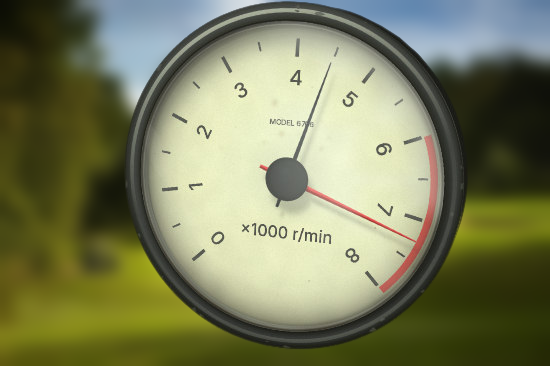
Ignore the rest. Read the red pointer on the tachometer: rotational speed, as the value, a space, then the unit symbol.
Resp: 7250 rpm
